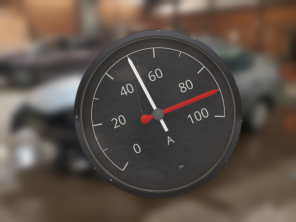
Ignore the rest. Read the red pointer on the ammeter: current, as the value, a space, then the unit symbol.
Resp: 90 A
